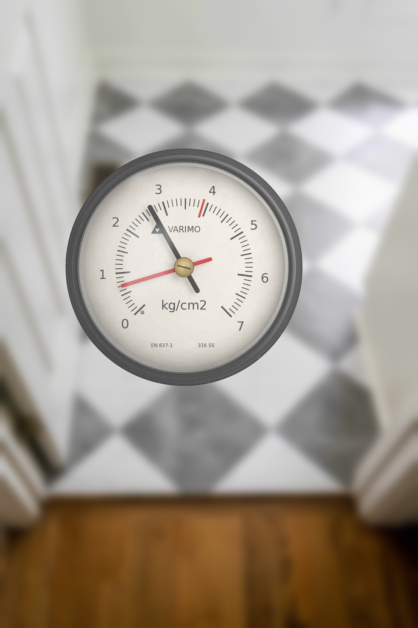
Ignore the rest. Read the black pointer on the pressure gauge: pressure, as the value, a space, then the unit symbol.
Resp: 2.7 kg/cm²
